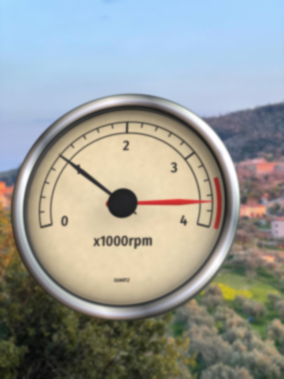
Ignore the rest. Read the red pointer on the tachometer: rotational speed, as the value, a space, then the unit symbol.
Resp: 3700 rpm
